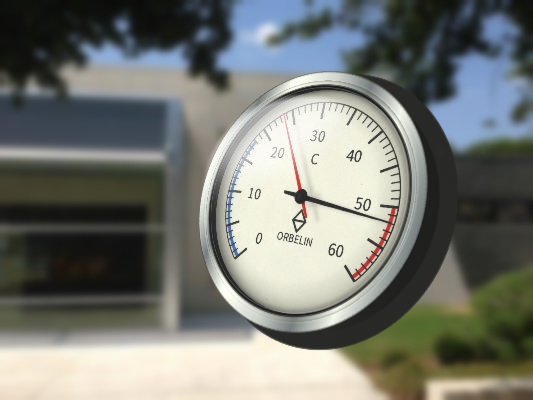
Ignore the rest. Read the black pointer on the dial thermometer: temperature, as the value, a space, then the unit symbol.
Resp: 52 °C
